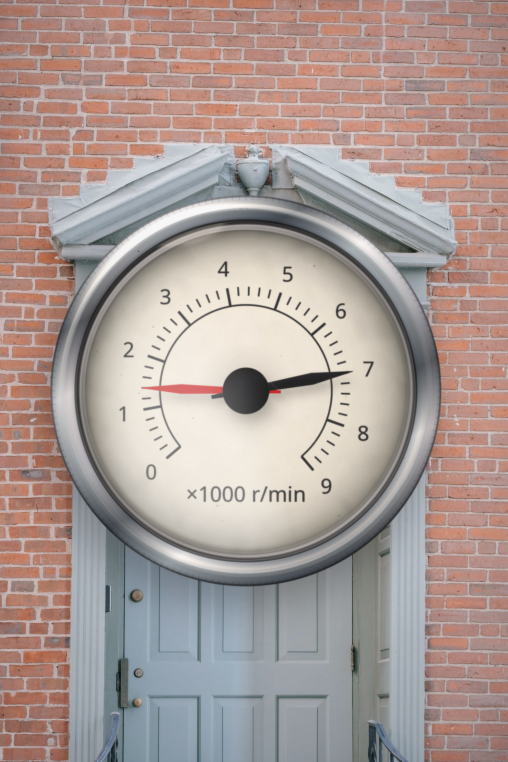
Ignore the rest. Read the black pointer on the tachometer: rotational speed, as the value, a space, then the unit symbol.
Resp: 7000 rpm
